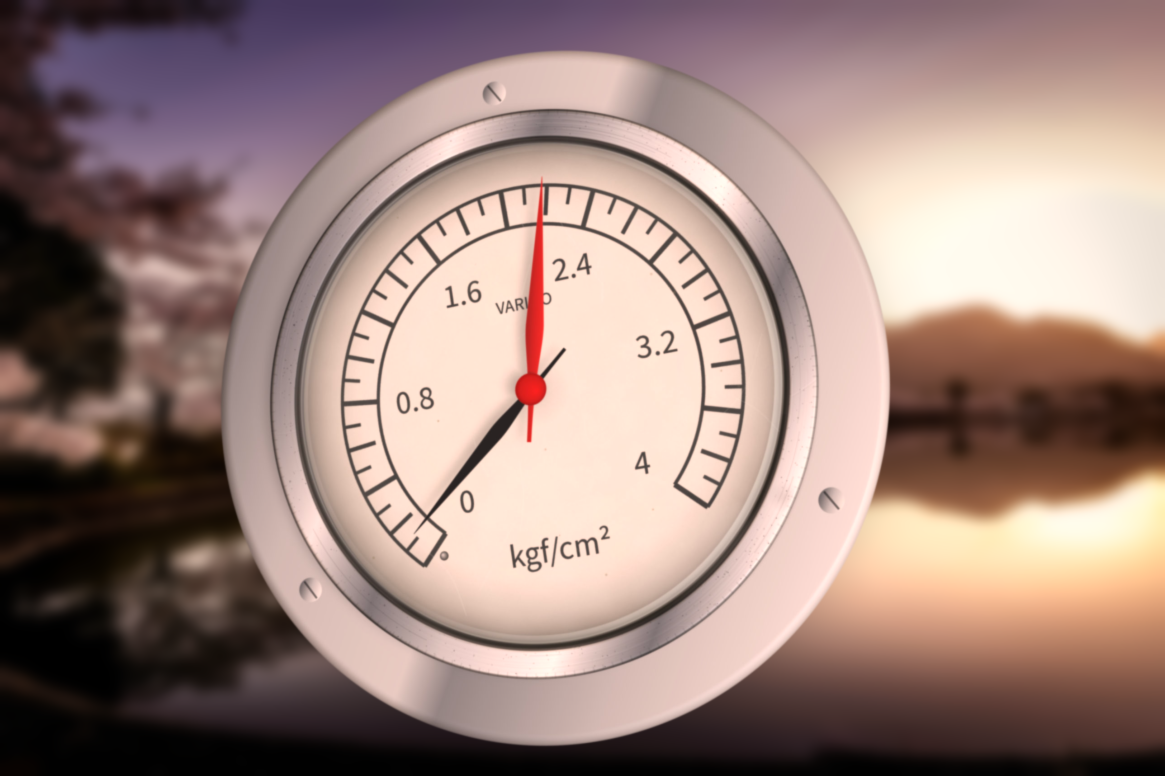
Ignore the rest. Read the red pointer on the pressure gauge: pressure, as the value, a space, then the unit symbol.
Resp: 2.2 kg/cm²
